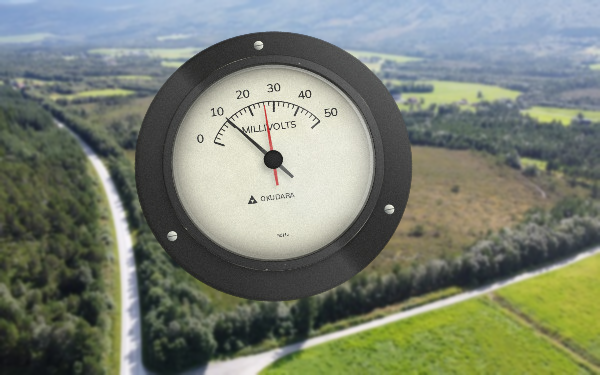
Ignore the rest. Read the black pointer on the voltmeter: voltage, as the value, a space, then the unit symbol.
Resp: 10 mV
